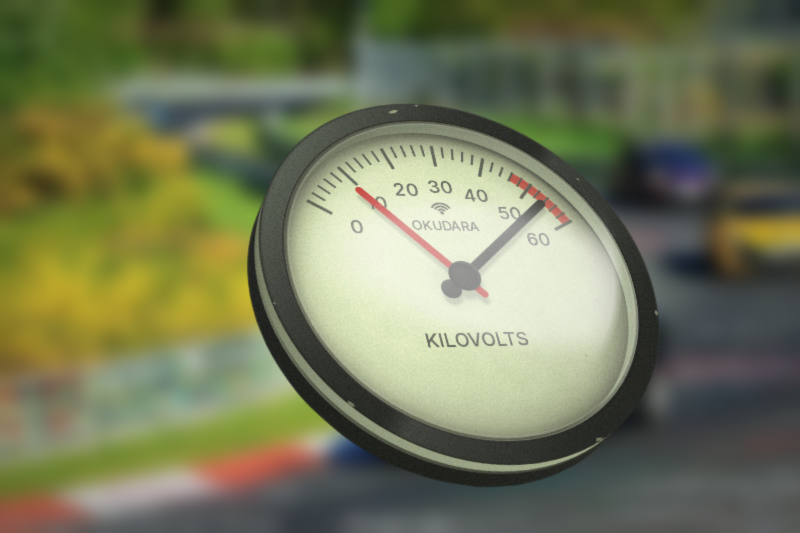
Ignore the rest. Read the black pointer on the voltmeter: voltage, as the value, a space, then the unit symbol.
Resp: 54 kV
